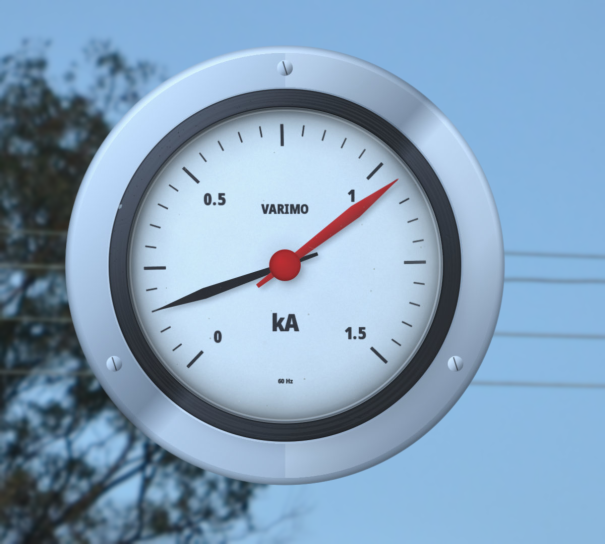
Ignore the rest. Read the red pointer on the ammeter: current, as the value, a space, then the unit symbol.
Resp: 1.05 kA
